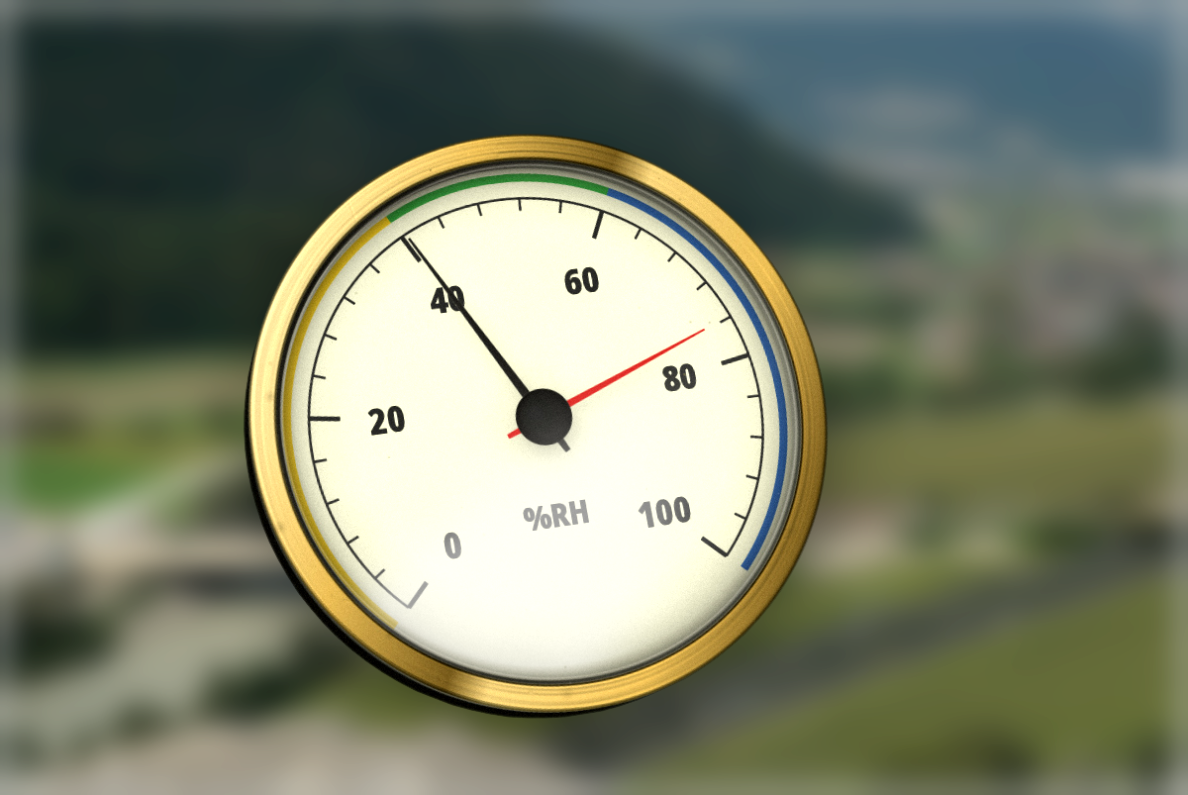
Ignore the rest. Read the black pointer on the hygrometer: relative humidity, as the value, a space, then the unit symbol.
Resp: 40 %
